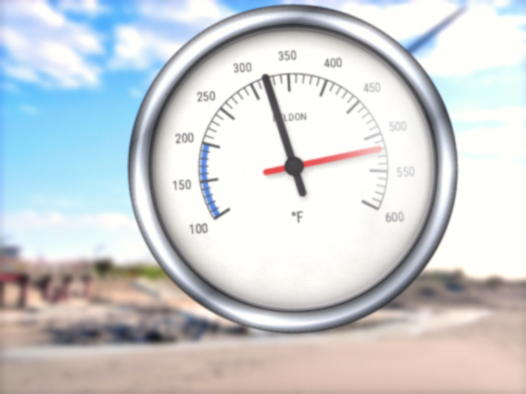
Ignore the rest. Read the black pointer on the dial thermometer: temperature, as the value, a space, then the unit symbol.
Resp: 320 °F
